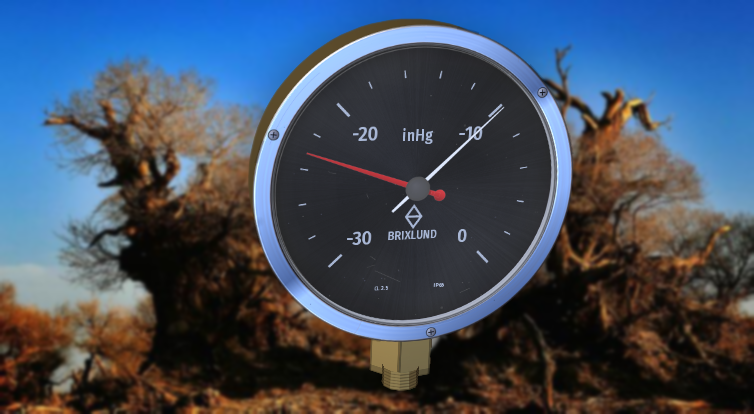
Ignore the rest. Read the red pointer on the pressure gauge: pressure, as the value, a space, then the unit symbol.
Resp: -23 inHg
